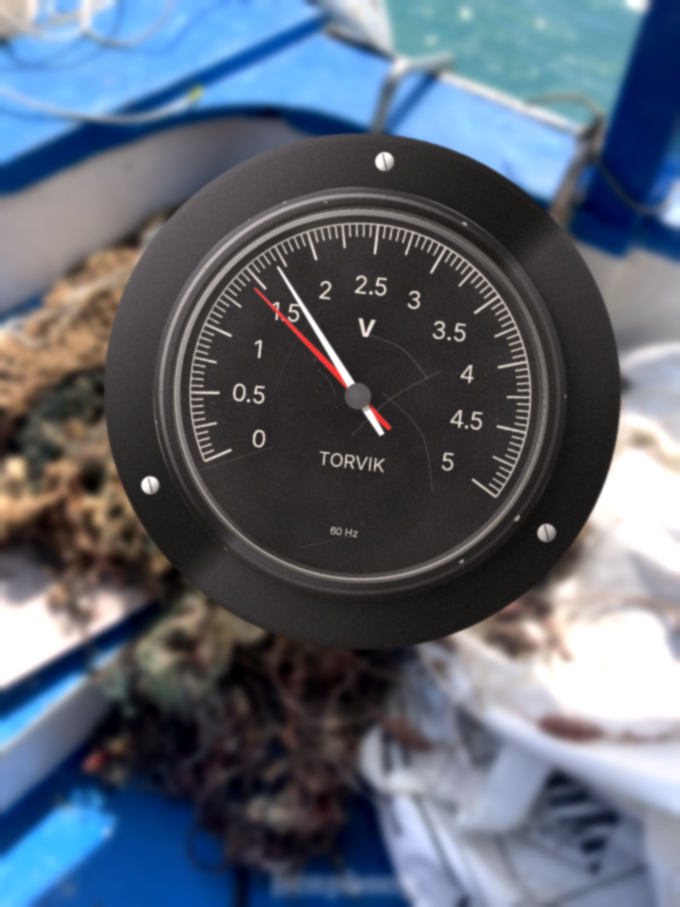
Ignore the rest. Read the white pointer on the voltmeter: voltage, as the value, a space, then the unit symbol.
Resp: 1.7 V
